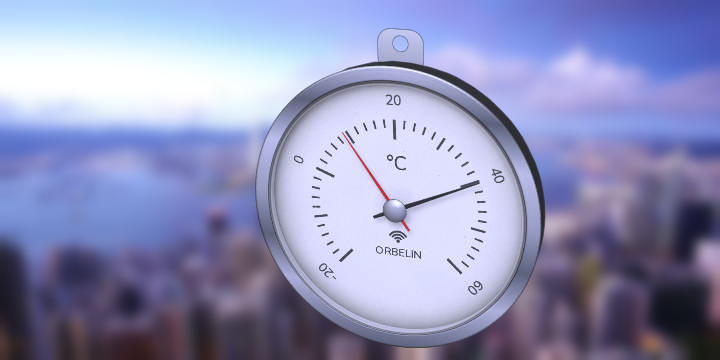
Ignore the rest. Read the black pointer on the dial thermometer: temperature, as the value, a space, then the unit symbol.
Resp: 40 °C
